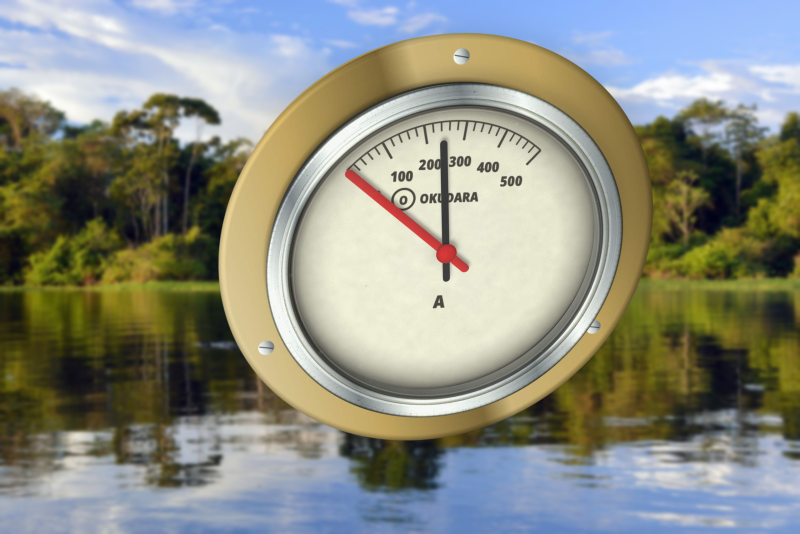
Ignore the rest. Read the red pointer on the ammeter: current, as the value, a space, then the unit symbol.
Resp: 0 A
